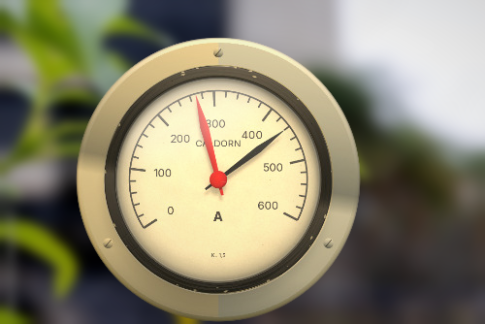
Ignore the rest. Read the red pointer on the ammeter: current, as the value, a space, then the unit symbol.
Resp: 270 A
